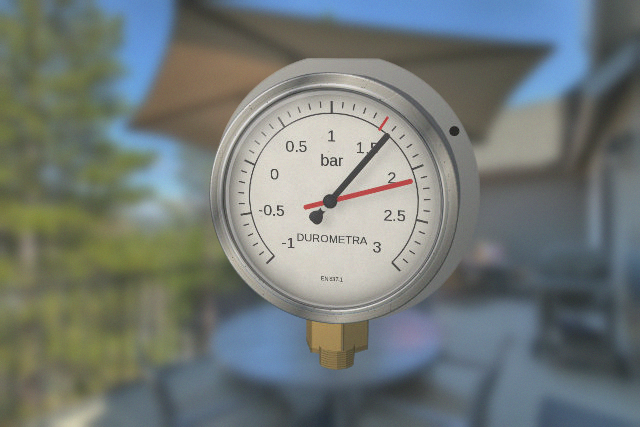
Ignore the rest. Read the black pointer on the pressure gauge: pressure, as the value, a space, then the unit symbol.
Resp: 1.6 bar
